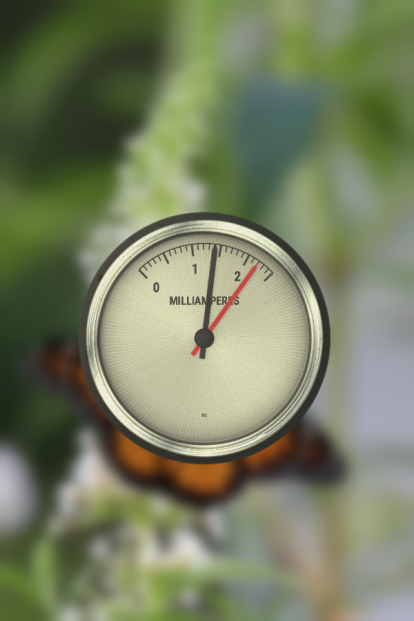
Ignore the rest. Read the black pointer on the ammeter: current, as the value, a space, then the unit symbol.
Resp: 1.4 mA
